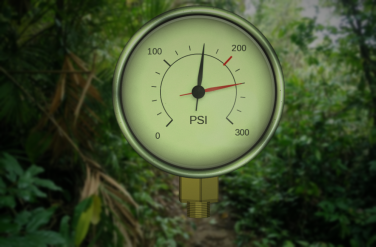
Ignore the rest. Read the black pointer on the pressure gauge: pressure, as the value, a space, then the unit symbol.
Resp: 160 psi
